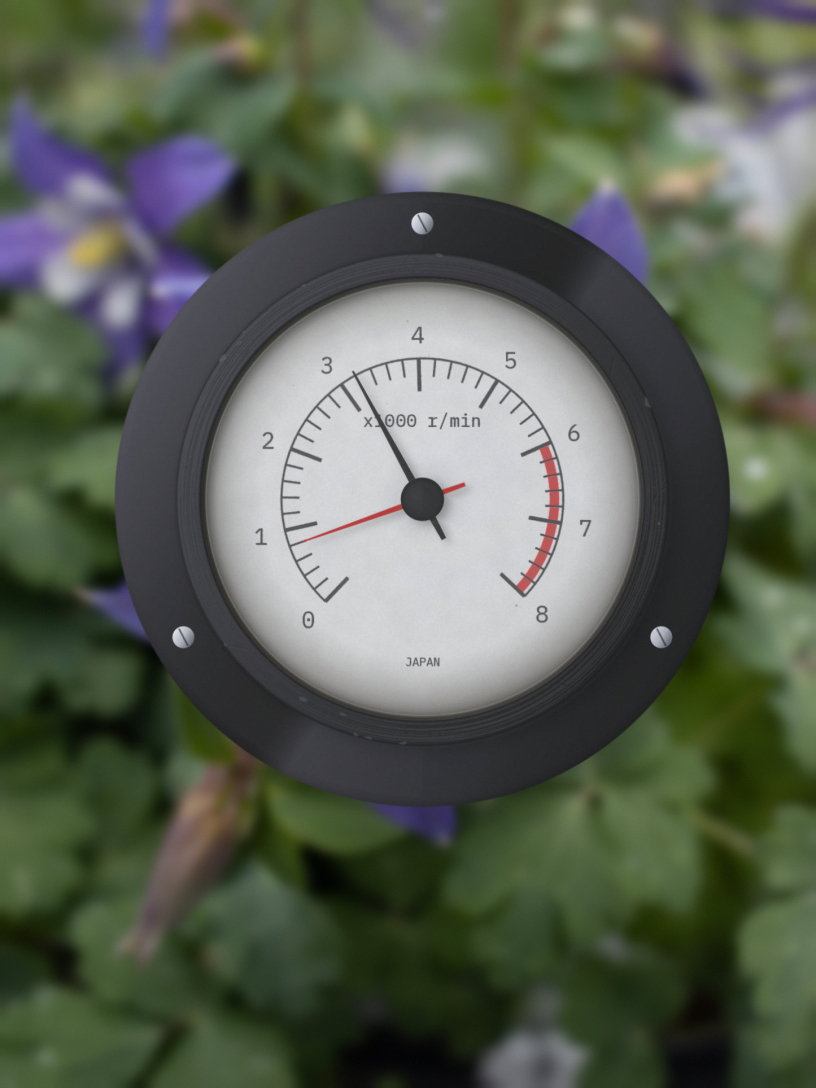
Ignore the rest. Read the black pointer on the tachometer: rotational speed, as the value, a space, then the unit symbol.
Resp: 3200 rpm
